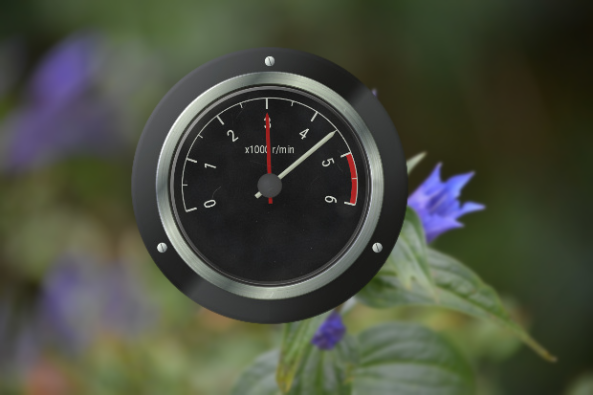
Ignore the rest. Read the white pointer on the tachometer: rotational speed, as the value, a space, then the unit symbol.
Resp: 4500 rpm
